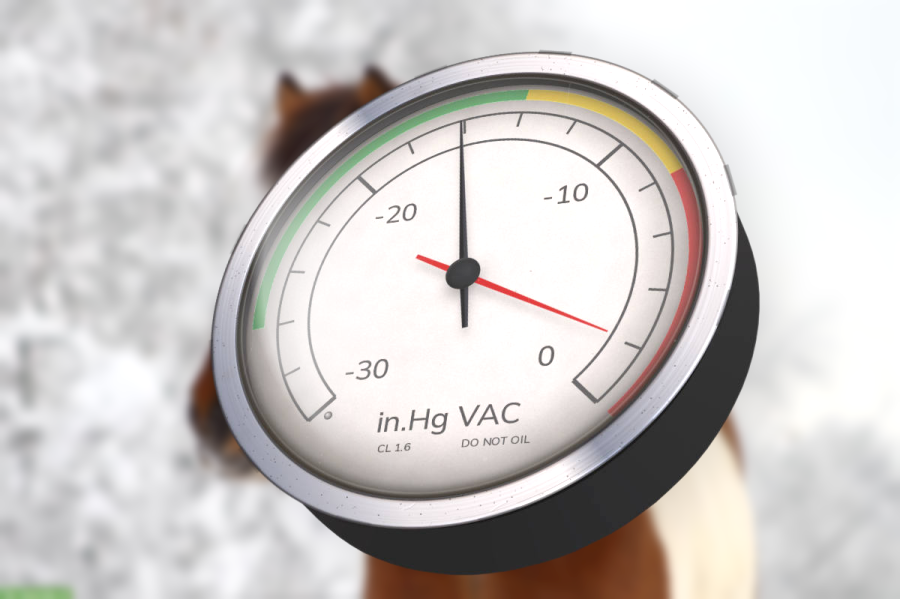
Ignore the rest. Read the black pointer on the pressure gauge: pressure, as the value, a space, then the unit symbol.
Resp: -16 inHg
